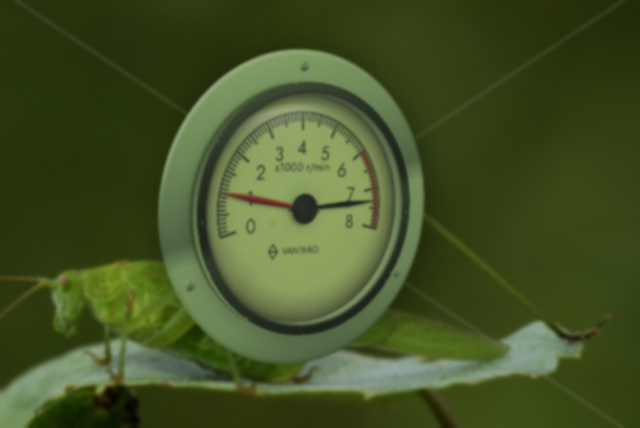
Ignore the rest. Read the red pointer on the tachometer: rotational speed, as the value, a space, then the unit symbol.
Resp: 1000 rpm
